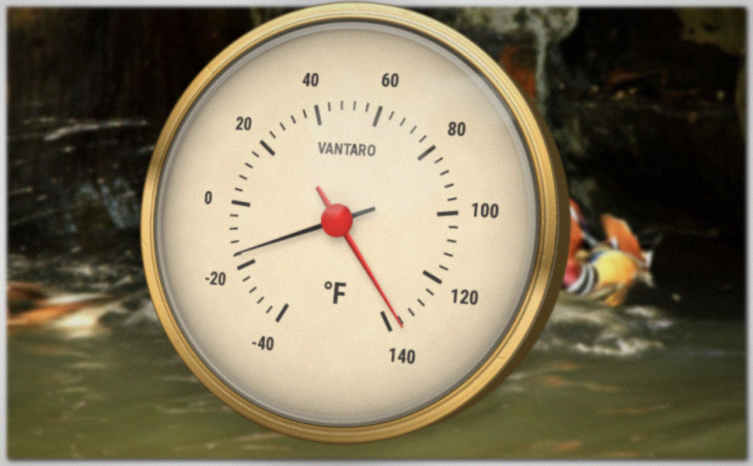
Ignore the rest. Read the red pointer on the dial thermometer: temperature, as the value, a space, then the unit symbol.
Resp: 136 °F
